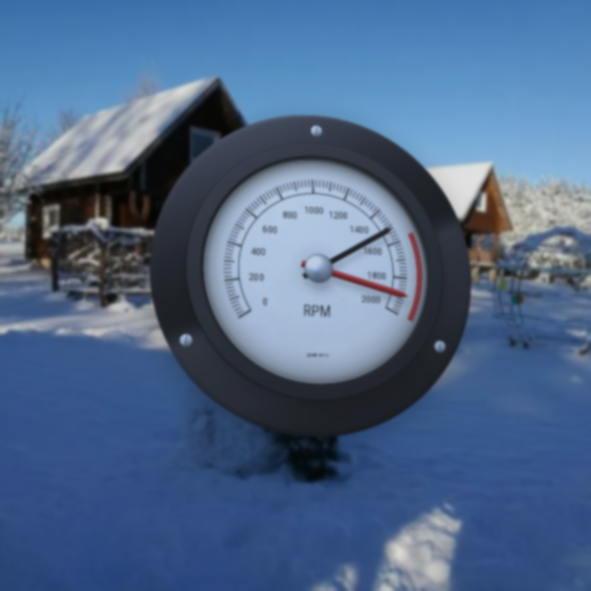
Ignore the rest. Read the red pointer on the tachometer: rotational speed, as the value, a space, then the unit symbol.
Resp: 1900 rpm
